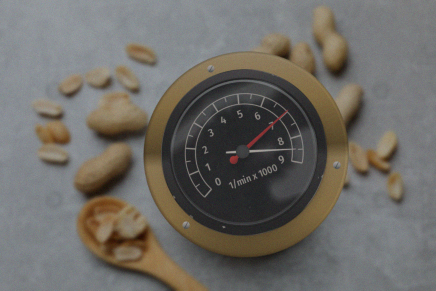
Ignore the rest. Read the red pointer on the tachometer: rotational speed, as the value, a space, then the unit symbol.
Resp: 7000 rpm
